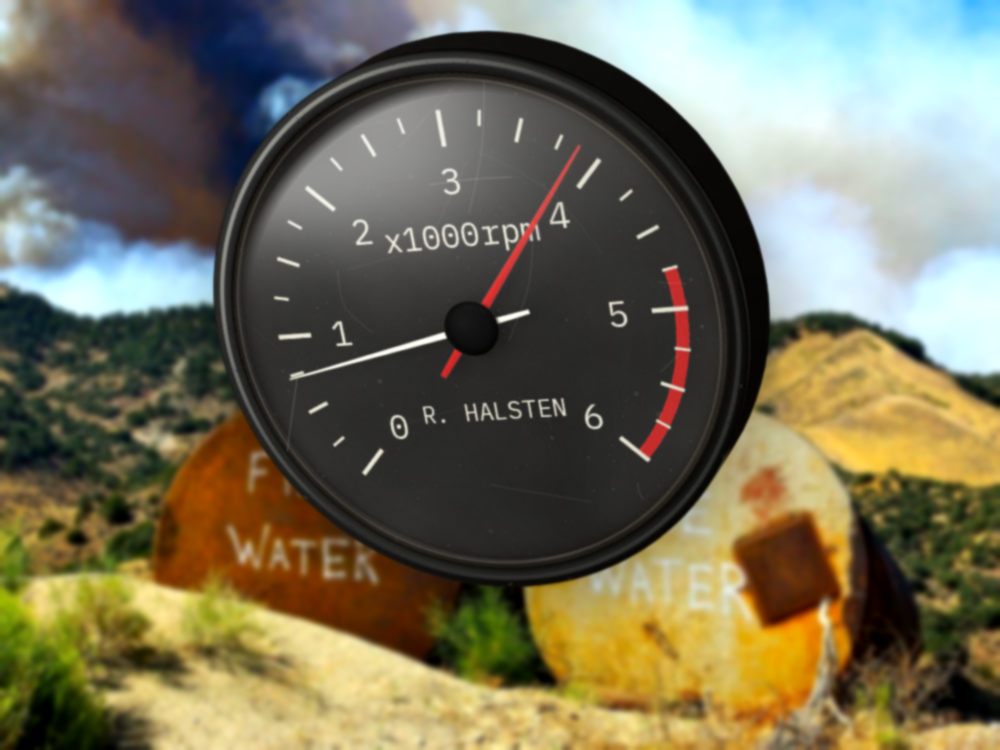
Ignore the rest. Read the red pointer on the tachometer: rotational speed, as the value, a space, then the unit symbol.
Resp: 3875 rpm
